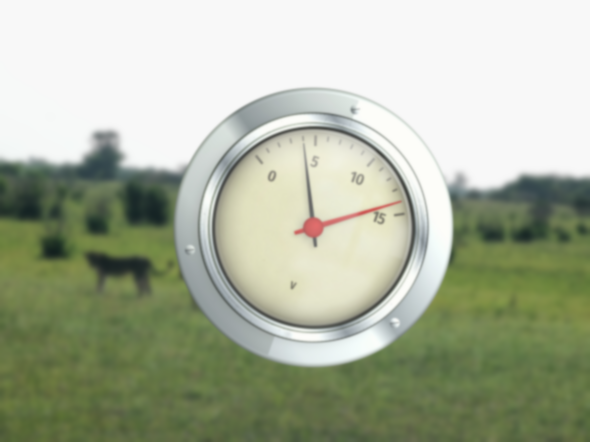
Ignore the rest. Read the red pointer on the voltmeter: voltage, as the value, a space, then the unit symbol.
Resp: 14 V
